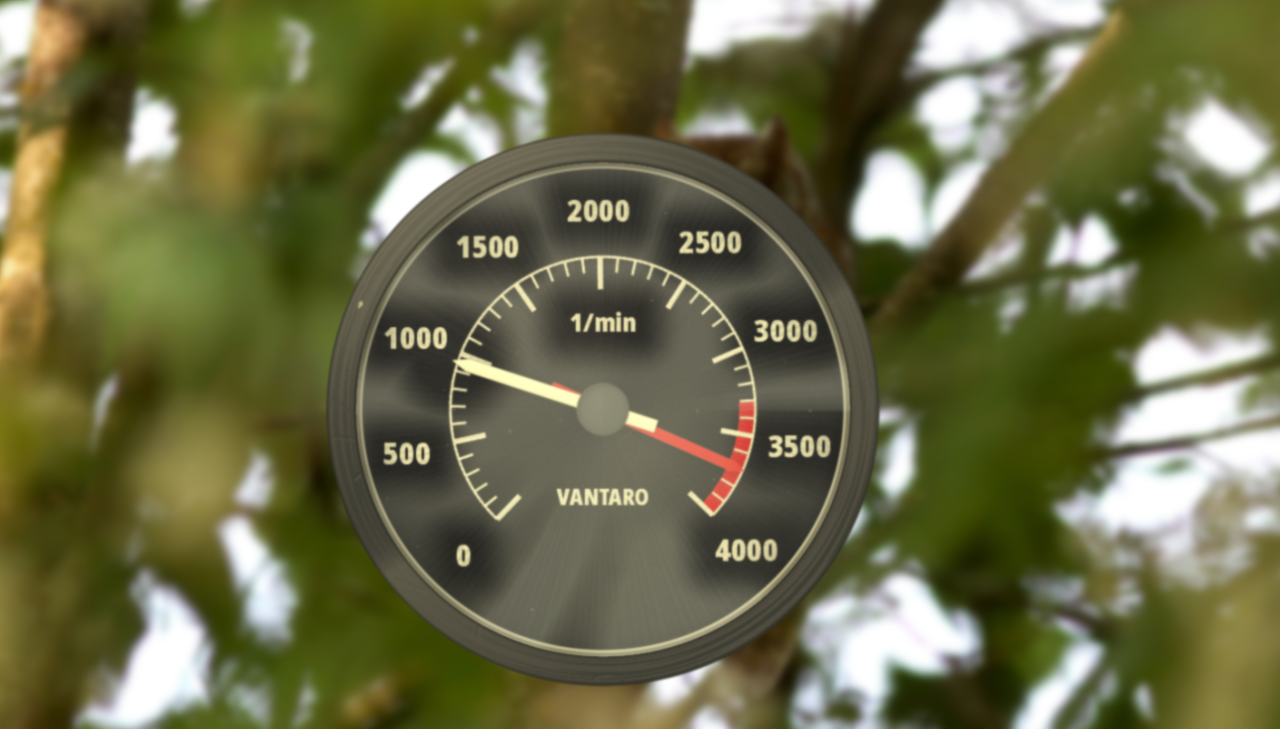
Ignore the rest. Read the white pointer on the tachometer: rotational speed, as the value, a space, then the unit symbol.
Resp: 950 rpm
